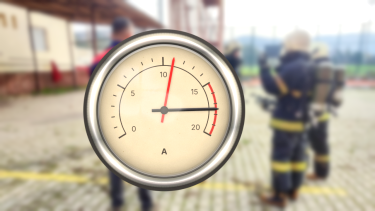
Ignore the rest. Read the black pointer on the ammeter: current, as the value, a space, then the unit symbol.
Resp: 17.5 A
